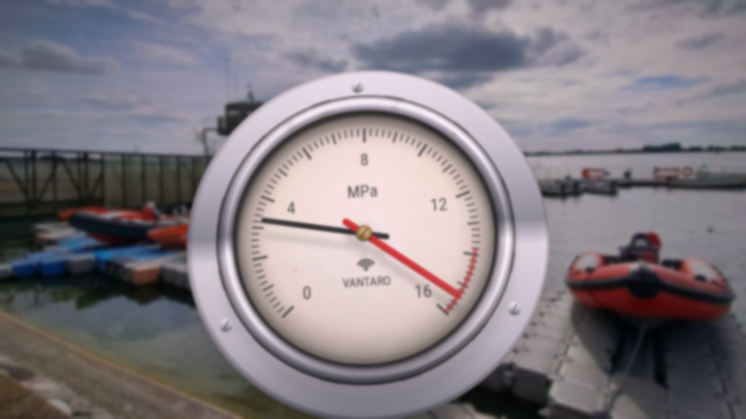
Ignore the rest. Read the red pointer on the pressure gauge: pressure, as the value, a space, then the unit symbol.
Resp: 15.4 MPa
